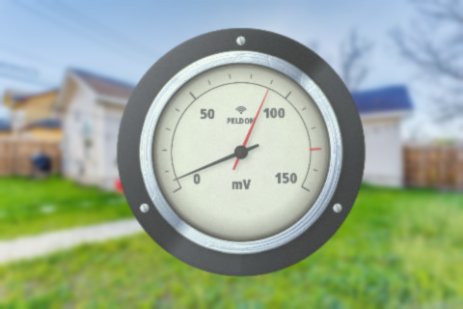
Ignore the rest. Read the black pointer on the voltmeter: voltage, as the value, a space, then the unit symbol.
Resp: 5 mV
